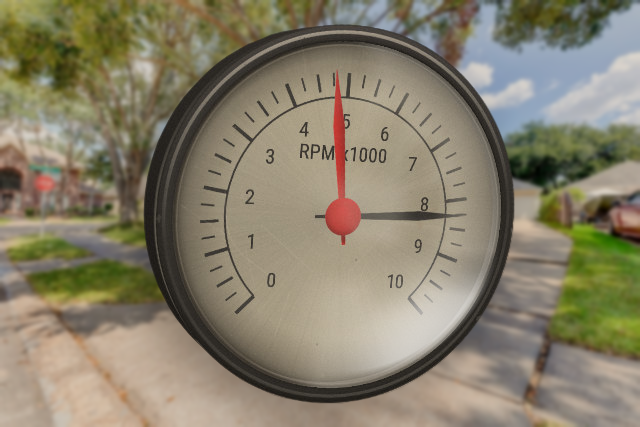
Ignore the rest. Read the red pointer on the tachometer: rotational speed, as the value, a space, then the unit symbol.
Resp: 4750 rpm
